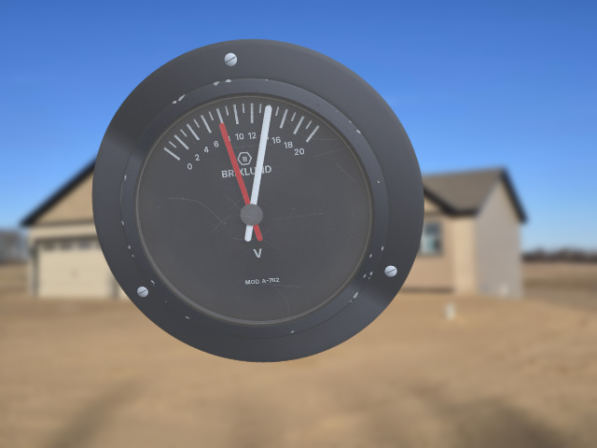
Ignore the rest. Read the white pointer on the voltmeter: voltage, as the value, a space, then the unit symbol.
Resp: 14 V
